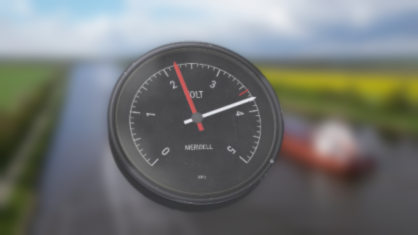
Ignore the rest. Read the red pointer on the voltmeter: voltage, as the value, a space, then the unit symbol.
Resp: 2.2 V
